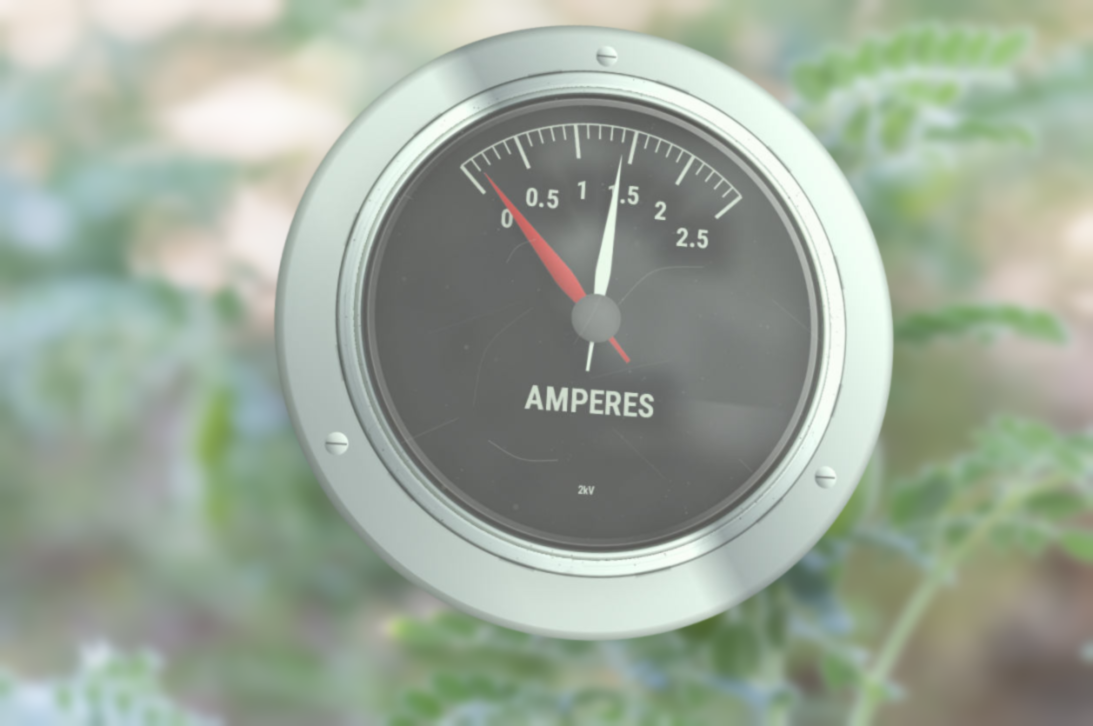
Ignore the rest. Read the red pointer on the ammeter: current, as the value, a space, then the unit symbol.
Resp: 0.1 A
